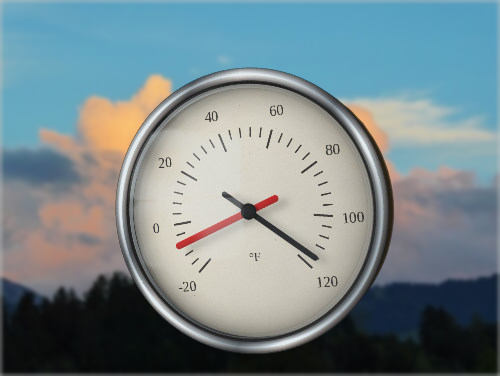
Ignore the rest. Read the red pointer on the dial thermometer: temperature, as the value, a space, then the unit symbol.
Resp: -8 °F
